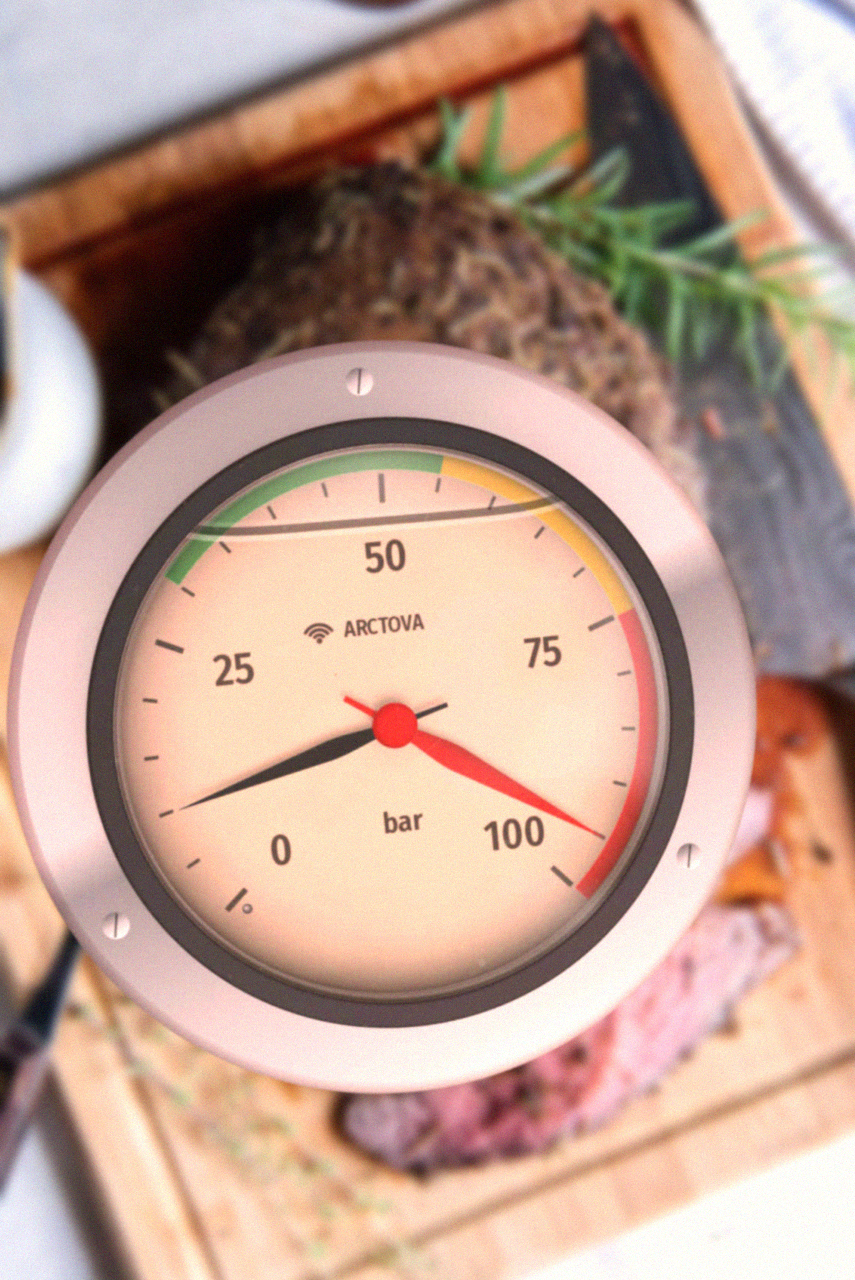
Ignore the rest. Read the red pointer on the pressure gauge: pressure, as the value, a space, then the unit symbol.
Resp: 95 bar
